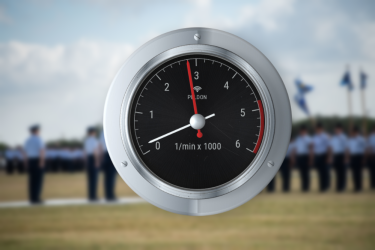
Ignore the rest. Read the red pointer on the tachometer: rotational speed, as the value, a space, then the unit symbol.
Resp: 2800 rpm
